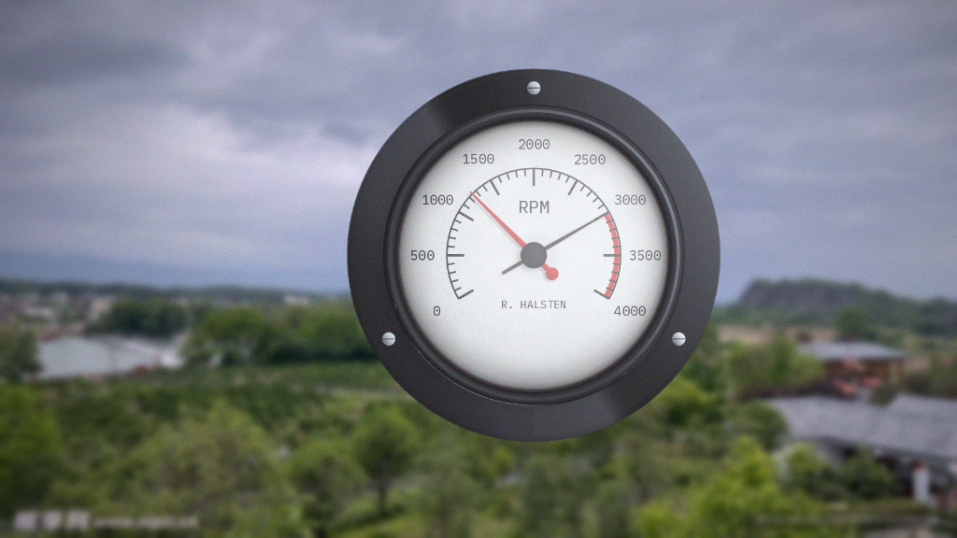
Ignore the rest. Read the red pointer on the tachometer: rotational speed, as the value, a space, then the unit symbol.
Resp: 1250 rpm
